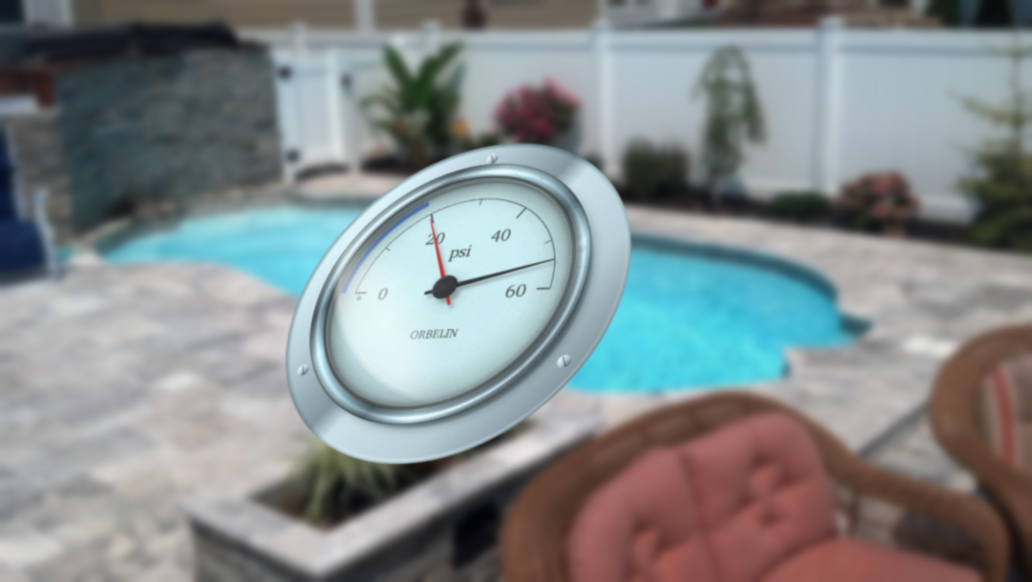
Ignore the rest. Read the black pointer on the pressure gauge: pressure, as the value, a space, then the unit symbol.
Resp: 55 psi
